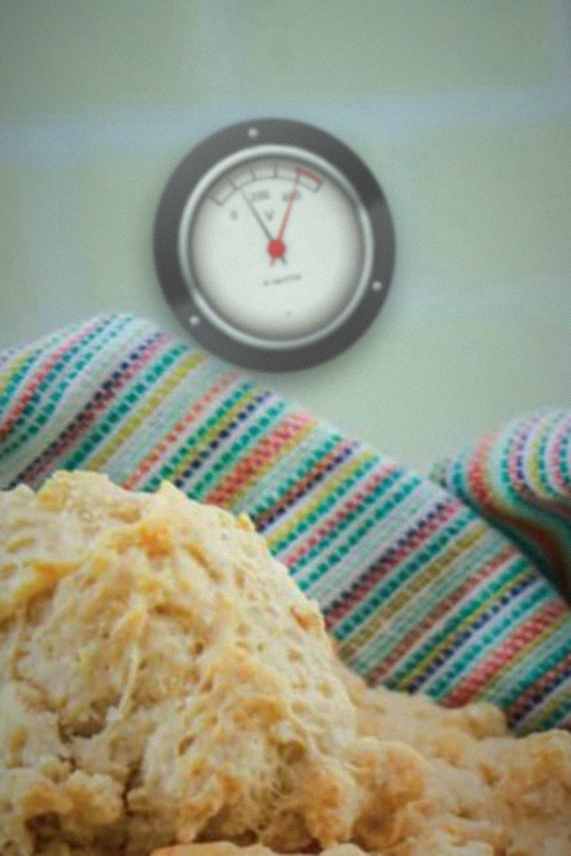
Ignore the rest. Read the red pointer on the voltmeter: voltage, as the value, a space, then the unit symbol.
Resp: 400 V
